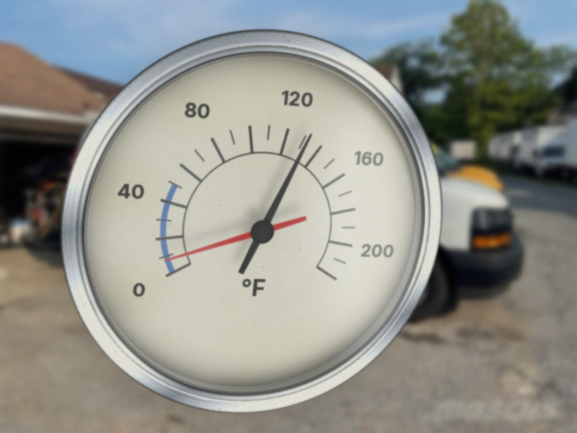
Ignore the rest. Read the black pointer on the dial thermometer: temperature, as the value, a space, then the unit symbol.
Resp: 130 °F
